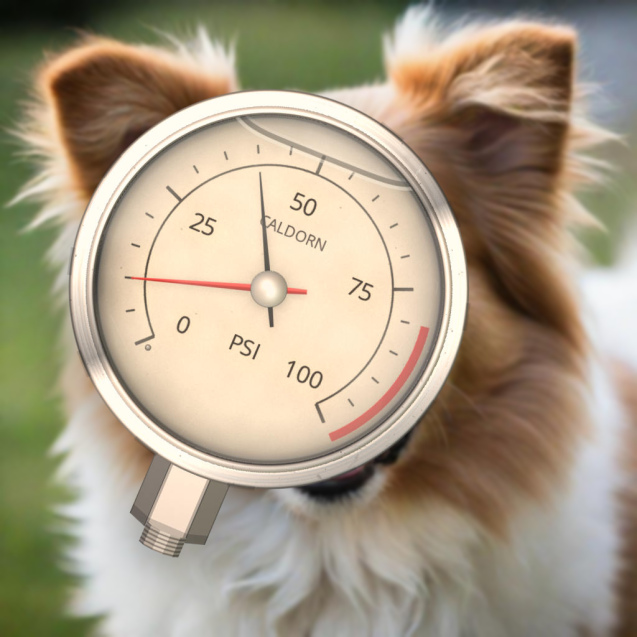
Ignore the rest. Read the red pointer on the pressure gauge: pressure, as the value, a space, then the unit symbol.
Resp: 10 psi
